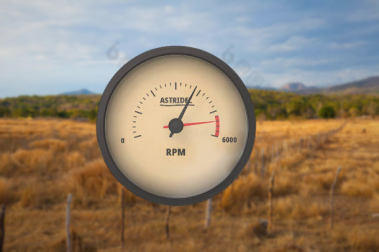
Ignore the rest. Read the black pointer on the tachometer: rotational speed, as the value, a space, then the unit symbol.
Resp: 3800 rpm
